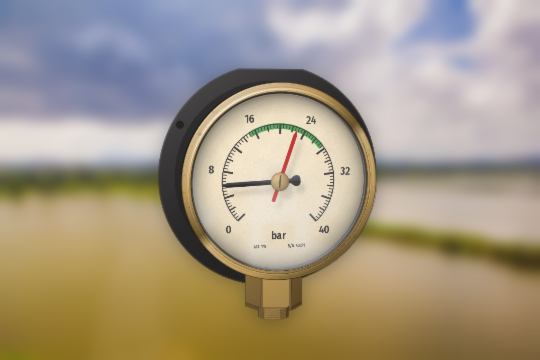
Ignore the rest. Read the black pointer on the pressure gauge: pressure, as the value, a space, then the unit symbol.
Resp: 6 bar
